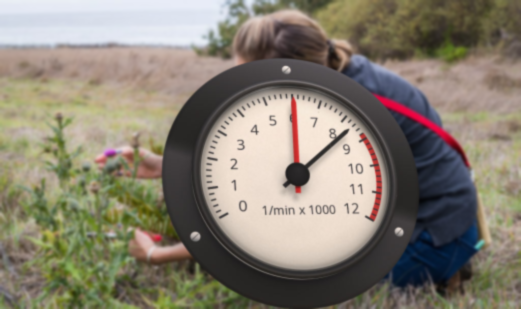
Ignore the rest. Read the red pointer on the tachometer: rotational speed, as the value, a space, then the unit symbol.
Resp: 6000 rpm
